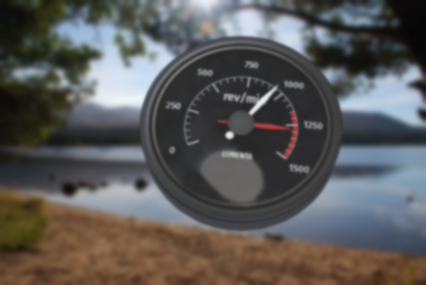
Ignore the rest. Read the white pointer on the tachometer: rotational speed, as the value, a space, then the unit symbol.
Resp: 950 rpm
